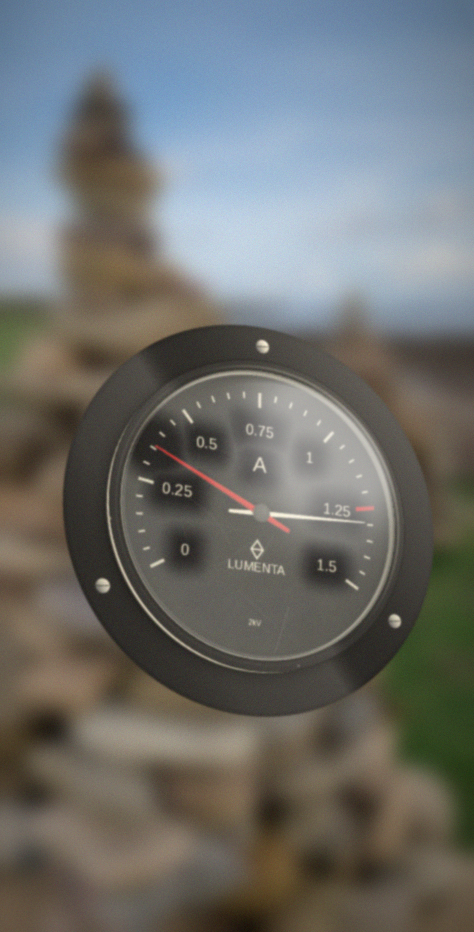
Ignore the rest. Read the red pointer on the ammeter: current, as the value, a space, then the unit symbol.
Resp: 0.35 A
